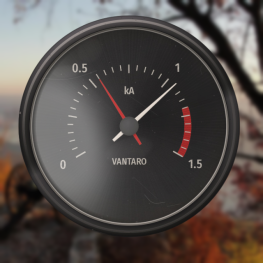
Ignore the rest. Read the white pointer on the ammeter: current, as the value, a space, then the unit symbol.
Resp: 1.05 kA
